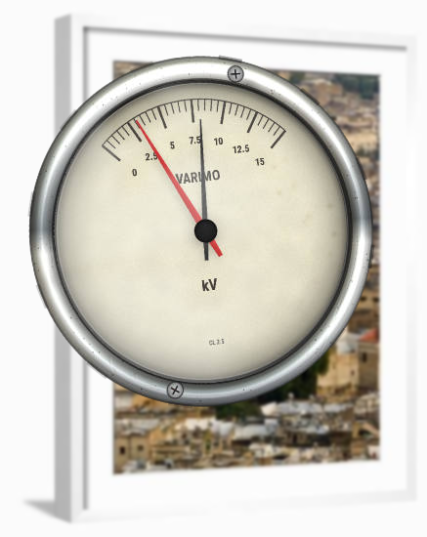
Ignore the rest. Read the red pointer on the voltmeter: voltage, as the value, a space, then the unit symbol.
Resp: 3 kV
